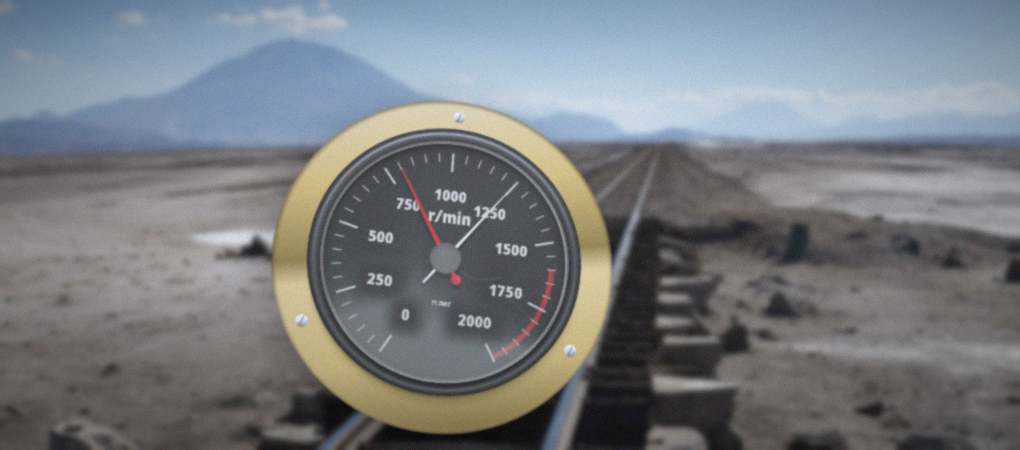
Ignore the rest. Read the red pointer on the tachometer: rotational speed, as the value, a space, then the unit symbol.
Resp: 800 rpm
